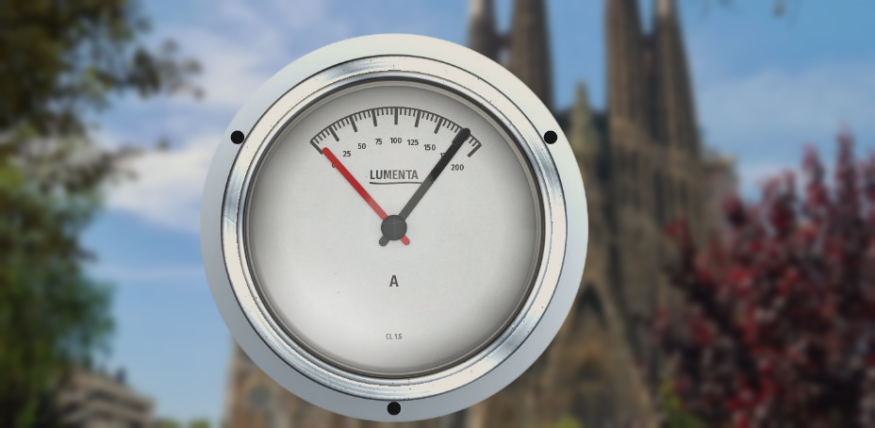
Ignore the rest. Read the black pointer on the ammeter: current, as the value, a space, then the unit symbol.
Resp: 180 A
